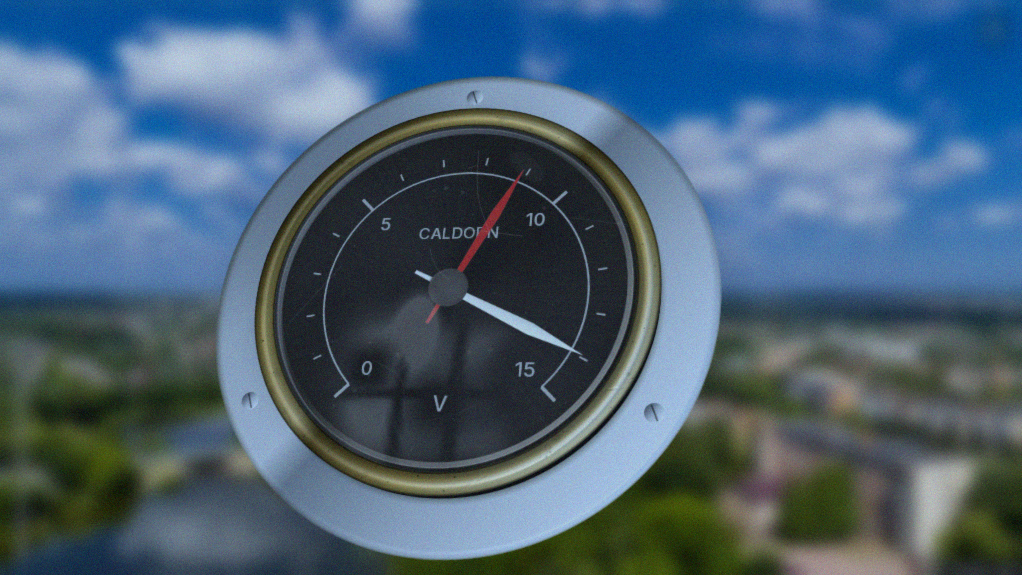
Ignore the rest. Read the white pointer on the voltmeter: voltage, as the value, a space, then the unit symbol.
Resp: 14 V
